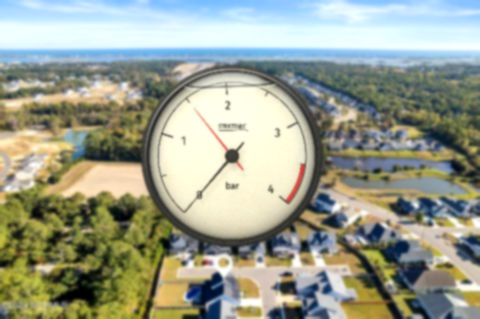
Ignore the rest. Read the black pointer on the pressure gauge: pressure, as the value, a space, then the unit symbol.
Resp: 0 bar
